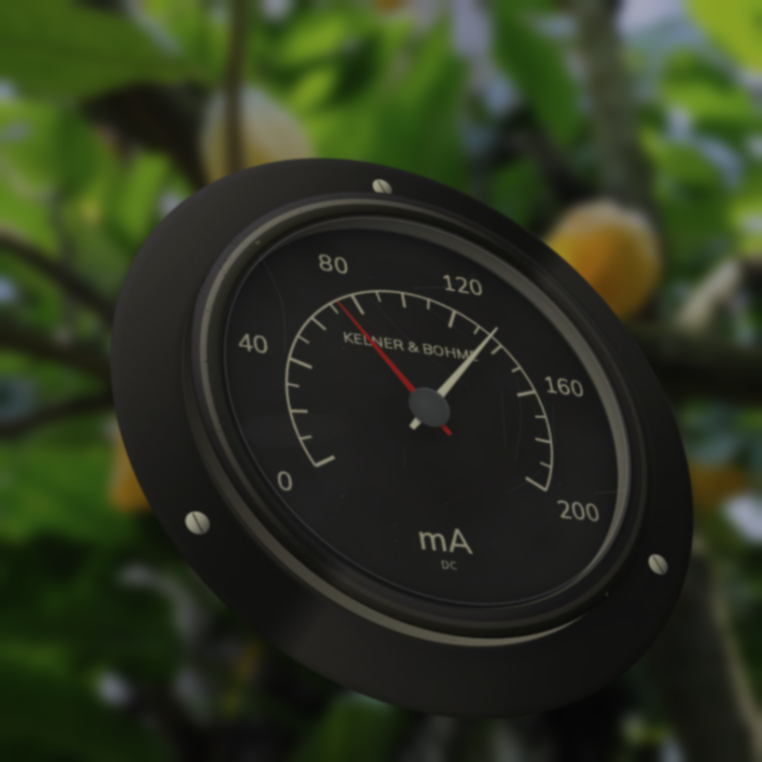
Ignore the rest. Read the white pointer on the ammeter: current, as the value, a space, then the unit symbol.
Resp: 135 mA
